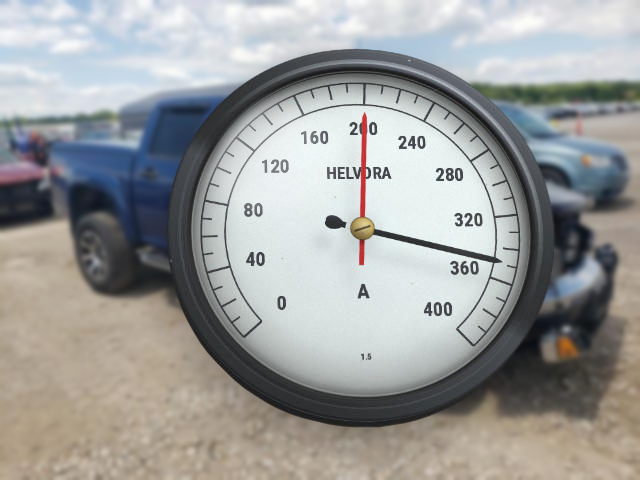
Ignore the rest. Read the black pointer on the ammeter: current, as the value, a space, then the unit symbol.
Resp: 350 A
